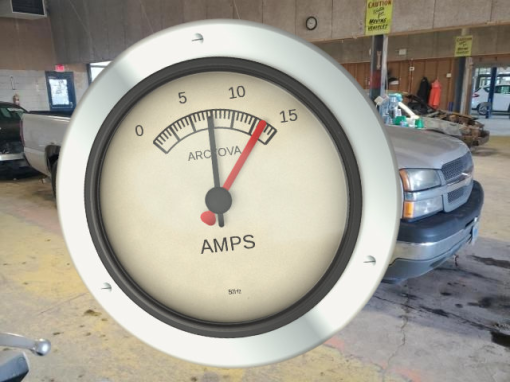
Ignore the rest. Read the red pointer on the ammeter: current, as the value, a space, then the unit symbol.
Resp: 13.5 A
